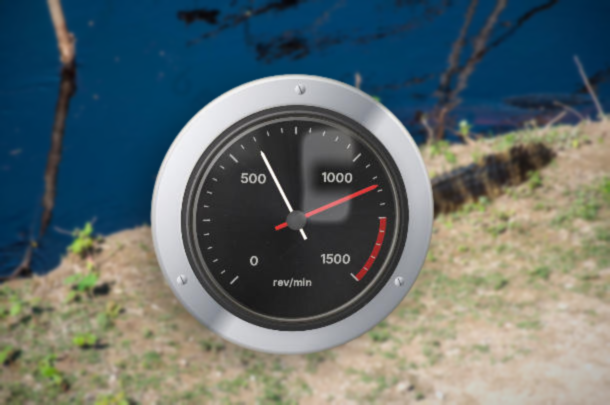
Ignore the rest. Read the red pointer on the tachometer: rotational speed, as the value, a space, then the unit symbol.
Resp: 1125 rpm
